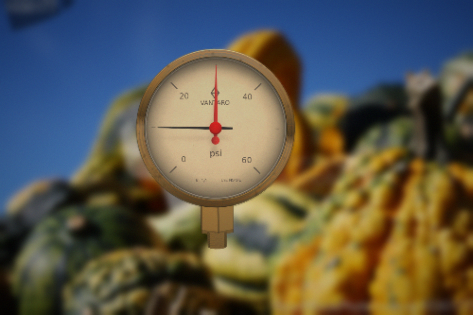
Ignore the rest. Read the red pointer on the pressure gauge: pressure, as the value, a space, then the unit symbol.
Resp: 30 psi
